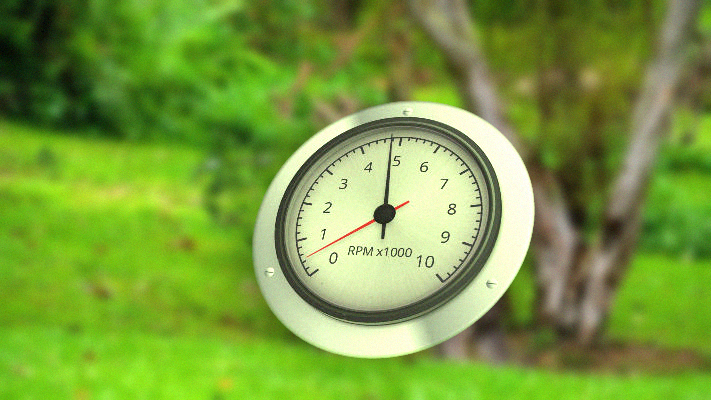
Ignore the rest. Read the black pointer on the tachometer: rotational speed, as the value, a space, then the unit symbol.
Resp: 4800 rpm
